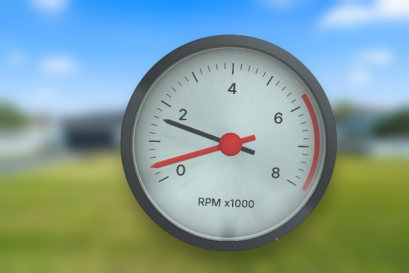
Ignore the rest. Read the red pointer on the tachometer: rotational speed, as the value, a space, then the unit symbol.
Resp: 400 rpm
